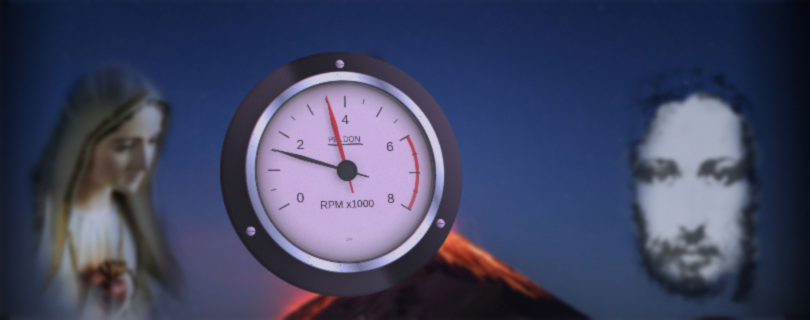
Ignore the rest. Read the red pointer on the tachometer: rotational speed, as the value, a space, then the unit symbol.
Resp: 3500 rpm
